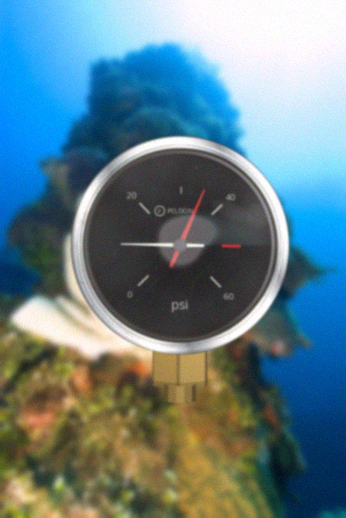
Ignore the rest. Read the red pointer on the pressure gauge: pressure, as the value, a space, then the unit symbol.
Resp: 35 psi
